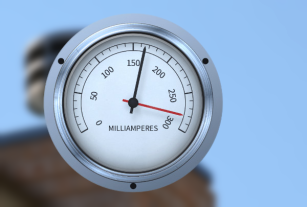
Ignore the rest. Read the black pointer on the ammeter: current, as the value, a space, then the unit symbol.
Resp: 165 mA
